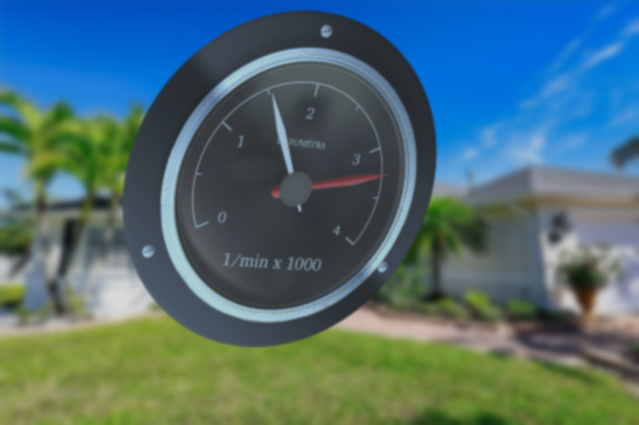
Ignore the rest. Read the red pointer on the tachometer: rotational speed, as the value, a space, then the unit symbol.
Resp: 3250 rpm
